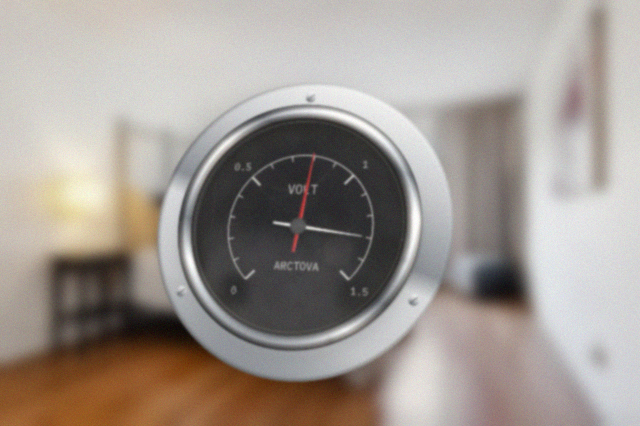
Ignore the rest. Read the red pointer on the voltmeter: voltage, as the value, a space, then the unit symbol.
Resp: 0.8 V
